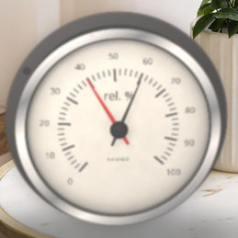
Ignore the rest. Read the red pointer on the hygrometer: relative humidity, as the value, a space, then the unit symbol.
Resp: 40 %
